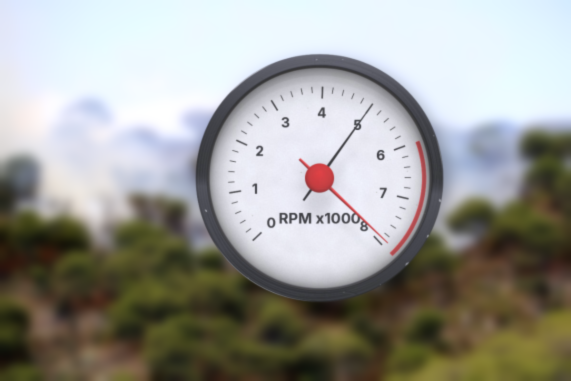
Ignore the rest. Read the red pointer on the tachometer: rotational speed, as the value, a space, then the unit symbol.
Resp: 7900 rpm
